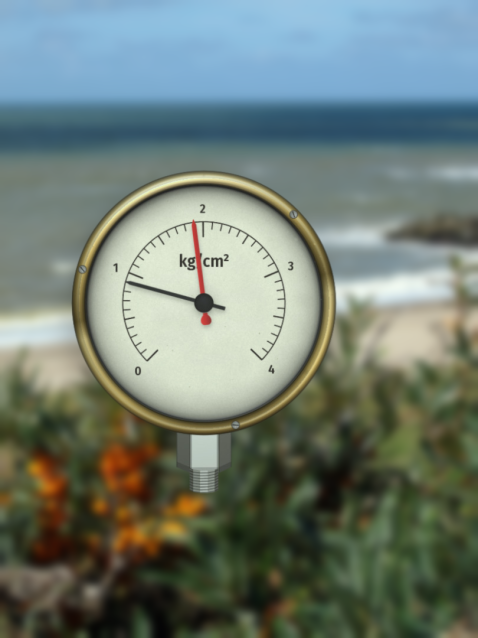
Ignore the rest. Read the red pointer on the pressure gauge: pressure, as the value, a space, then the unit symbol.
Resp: 1.9 kg/cm²
